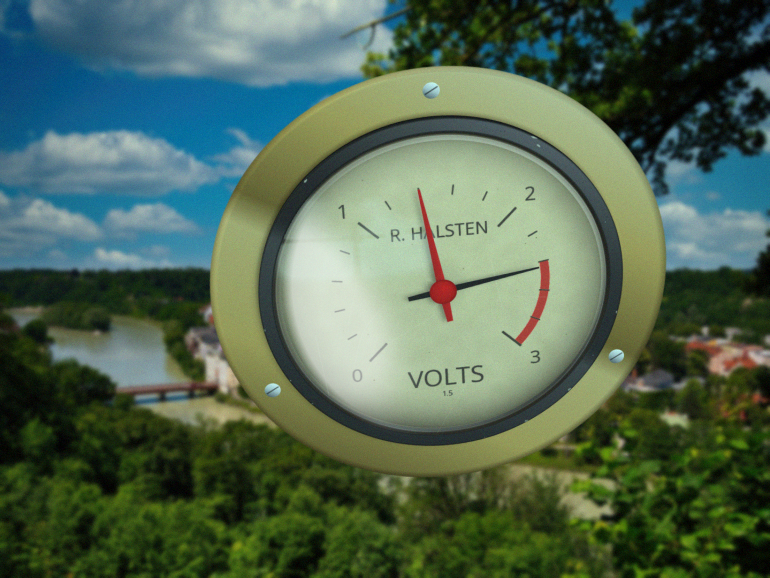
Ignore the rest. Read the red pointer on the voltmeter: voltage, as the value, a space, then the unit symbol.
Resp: 1.4 V
